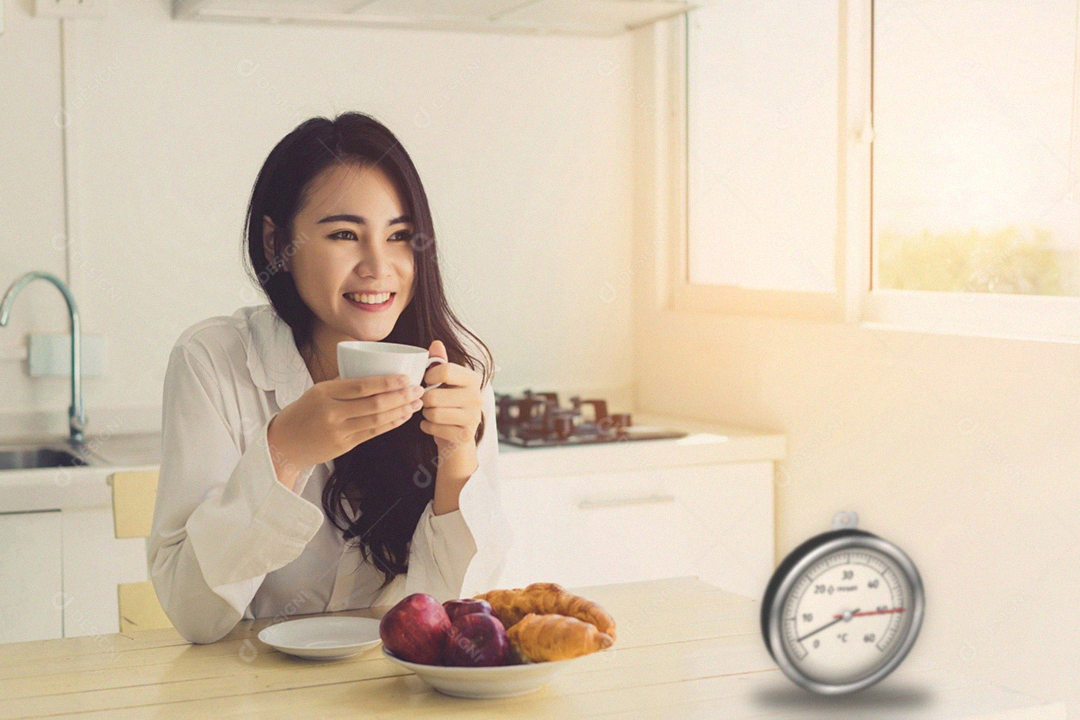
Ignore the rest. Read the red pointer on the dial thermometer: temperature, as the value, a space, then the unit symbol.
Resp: 50 °C
